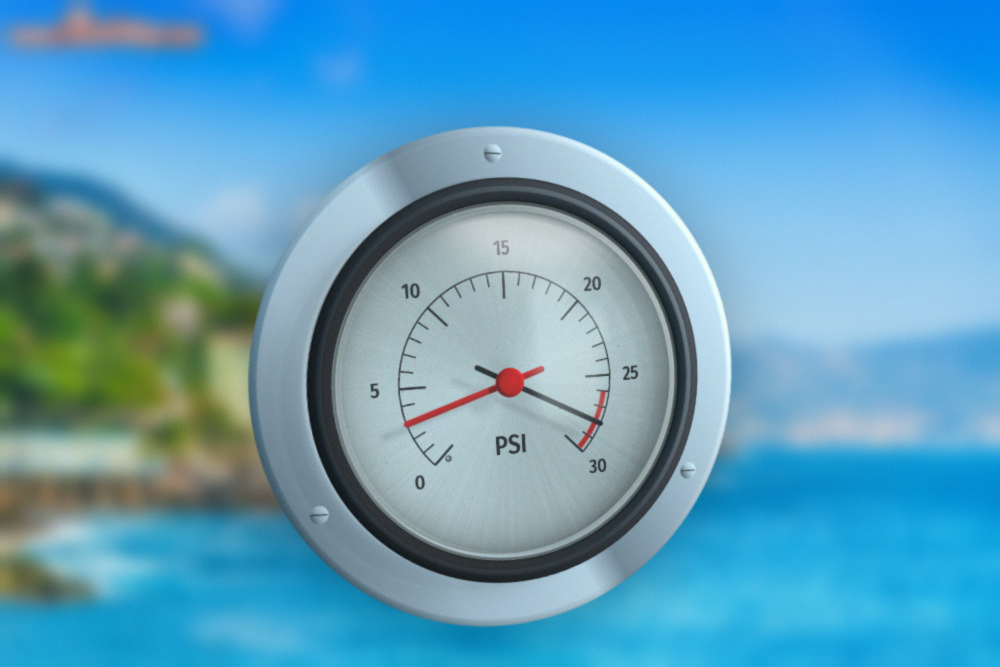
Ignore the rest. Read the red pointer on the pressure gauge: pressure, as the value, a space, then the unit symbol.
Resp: 3 psi
